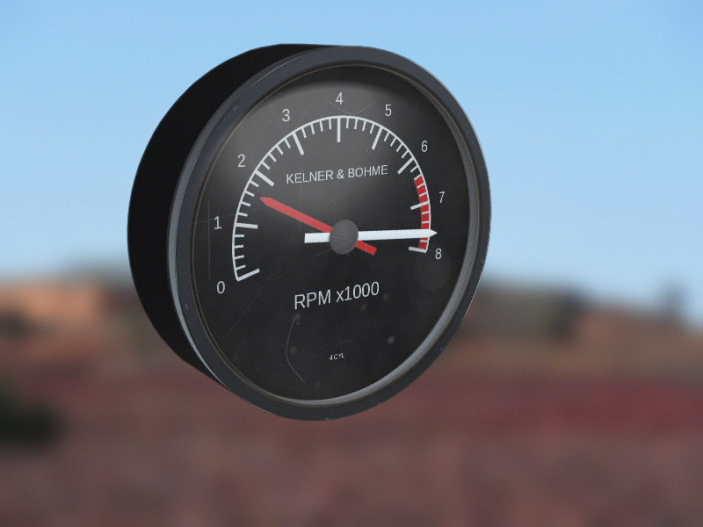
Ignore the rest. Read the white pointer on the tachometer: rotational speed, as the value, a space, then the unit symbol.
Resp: 7600 rpm
